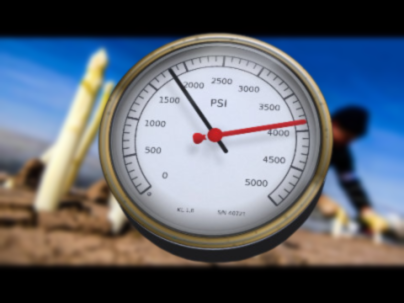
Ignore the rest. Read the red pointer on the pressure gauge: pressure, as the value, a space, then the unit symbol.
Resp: 3900 psi
